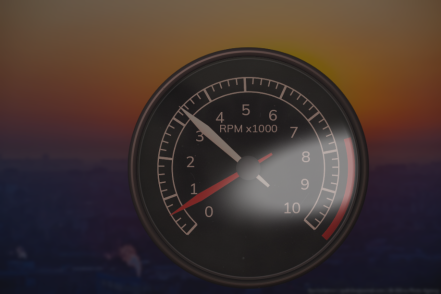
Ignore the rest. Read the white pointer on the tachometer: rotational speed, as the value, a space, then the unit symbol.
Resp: 3300 rpm
